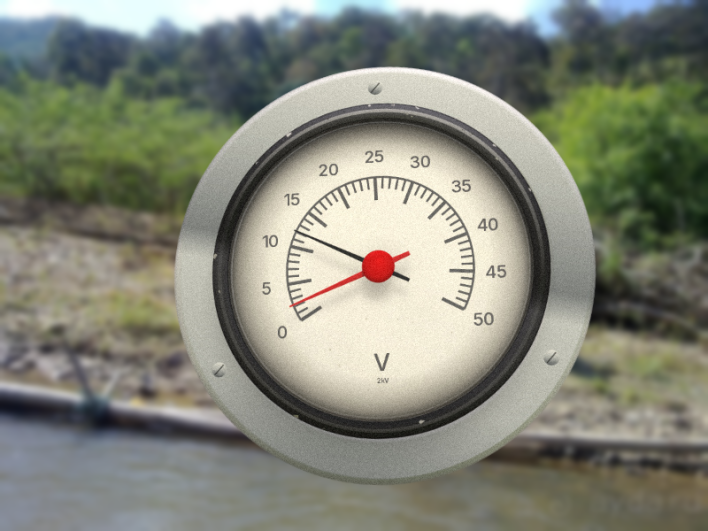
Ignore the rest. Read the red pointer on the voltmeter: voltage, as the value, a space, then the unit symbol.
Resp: 2 V
